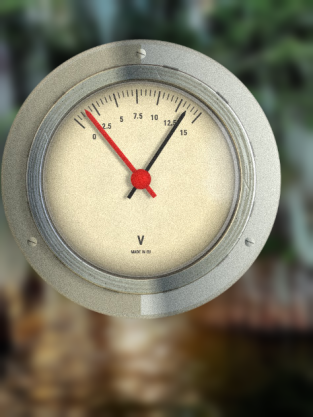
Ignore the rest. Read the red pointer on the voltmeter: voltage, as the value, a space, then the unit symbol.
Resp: 1.5 V
